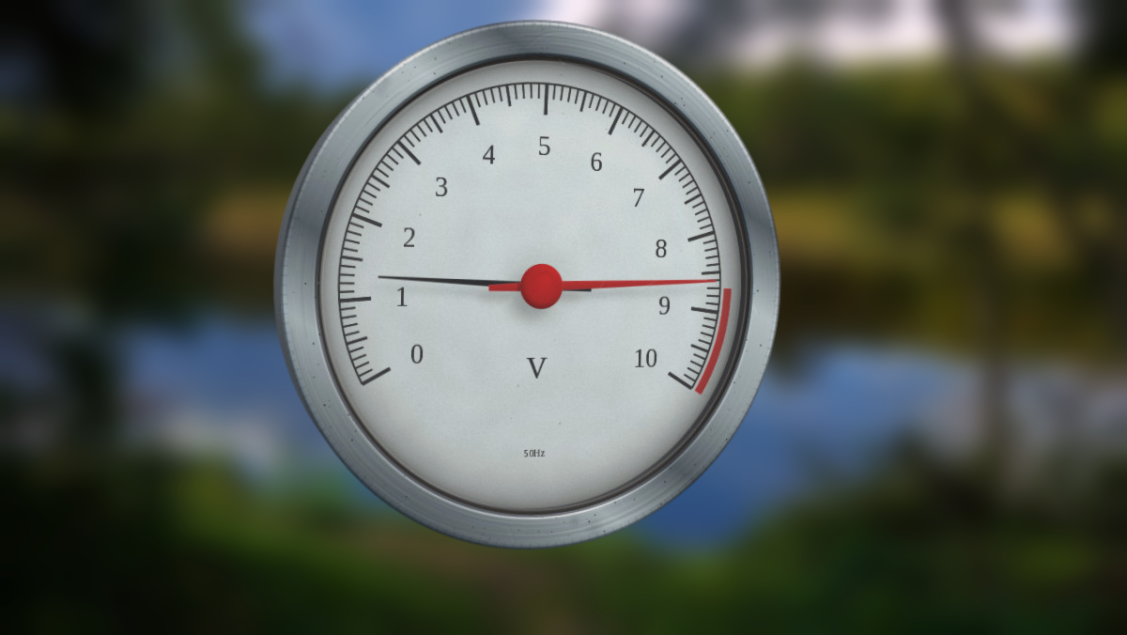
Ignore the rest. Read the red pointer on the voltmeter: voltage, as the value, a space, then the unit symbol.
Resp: 8.6 V
